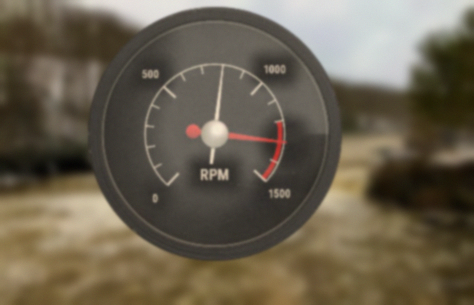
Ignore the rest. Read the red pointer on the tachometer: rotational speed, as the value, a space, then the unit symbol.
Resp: 1300 rpm
